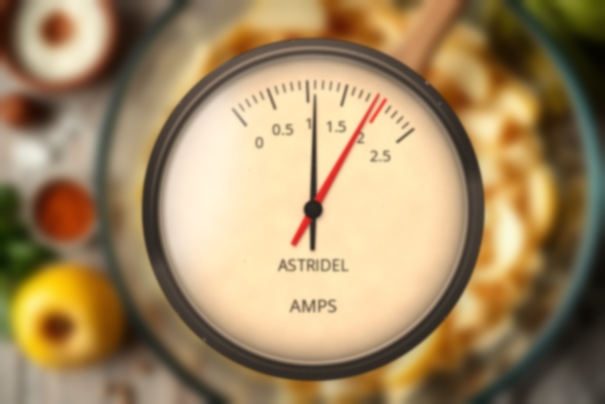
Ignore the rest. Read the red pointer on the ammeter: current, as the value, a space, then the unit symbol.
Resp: 1.9 A
